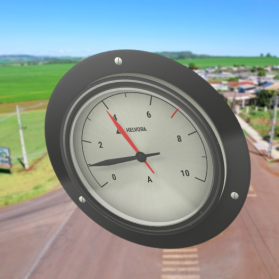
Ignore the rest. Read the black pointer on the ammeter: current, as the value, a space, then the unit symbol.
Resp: 1 A
